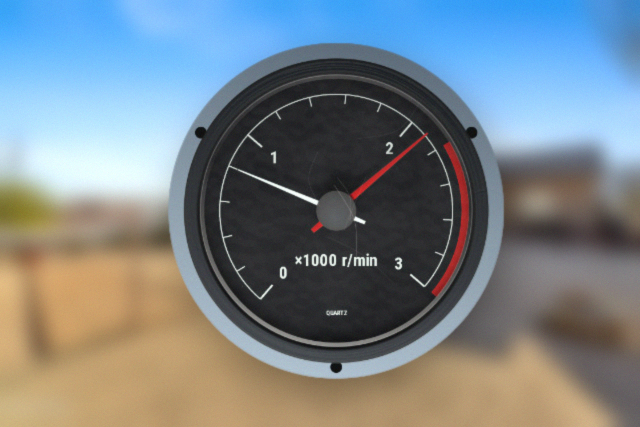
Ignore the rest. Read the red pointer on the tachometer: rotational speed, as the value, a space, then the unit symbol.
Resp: 2100 rpm
